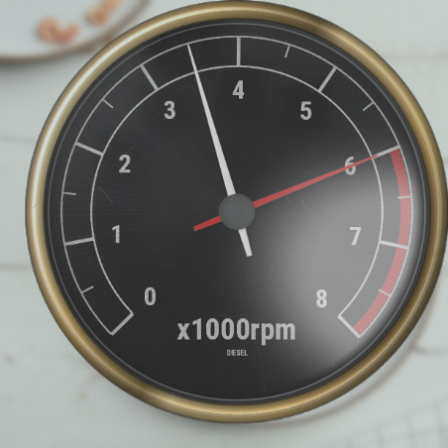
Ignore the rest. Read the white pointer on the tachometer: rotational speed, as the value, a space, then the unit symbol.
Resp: 3500 rpm
